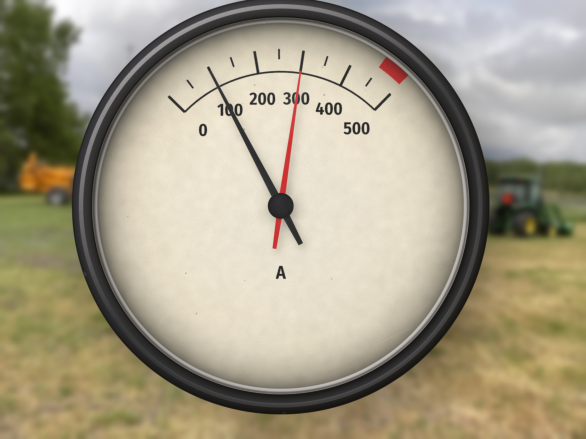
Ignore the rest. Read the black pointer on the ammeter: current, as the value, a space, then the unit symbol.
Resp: 100 A
